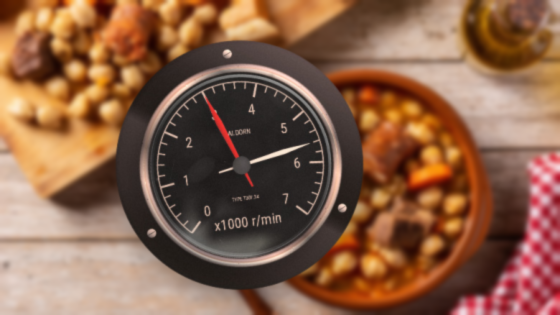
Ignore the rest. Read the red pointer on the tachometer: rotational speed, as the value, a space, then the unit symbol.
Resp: 3000 rpm
